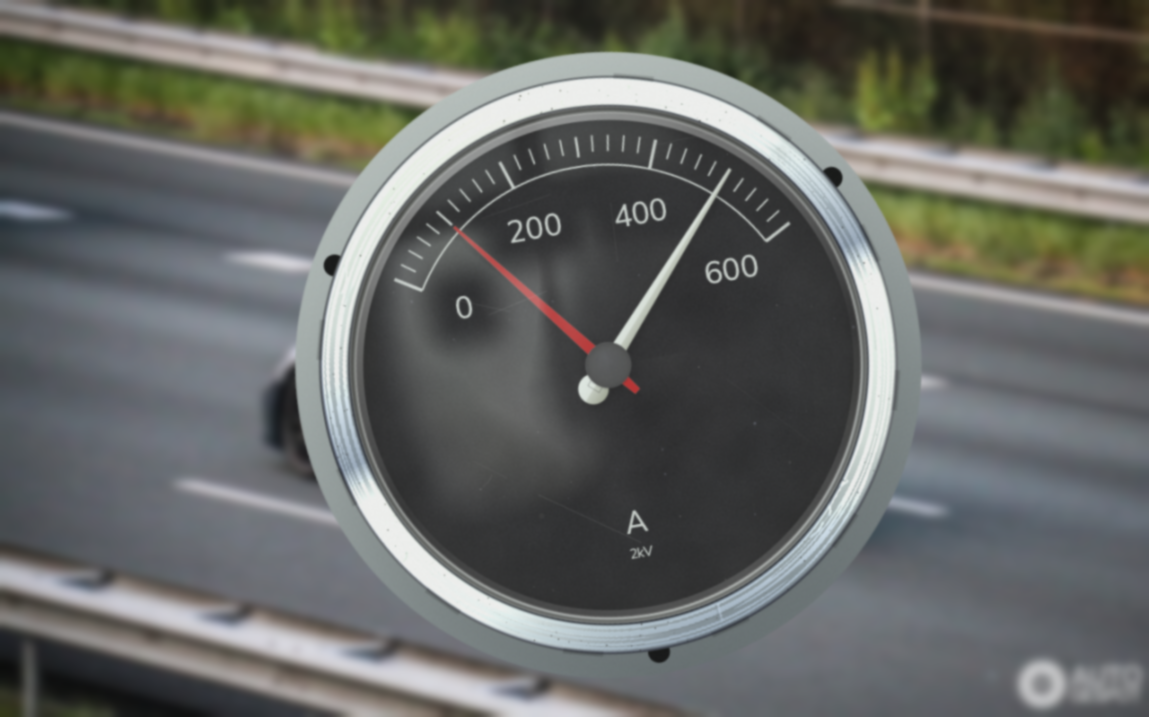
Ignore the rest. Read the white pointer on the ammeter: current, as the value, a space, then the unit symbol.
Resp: 500 A
